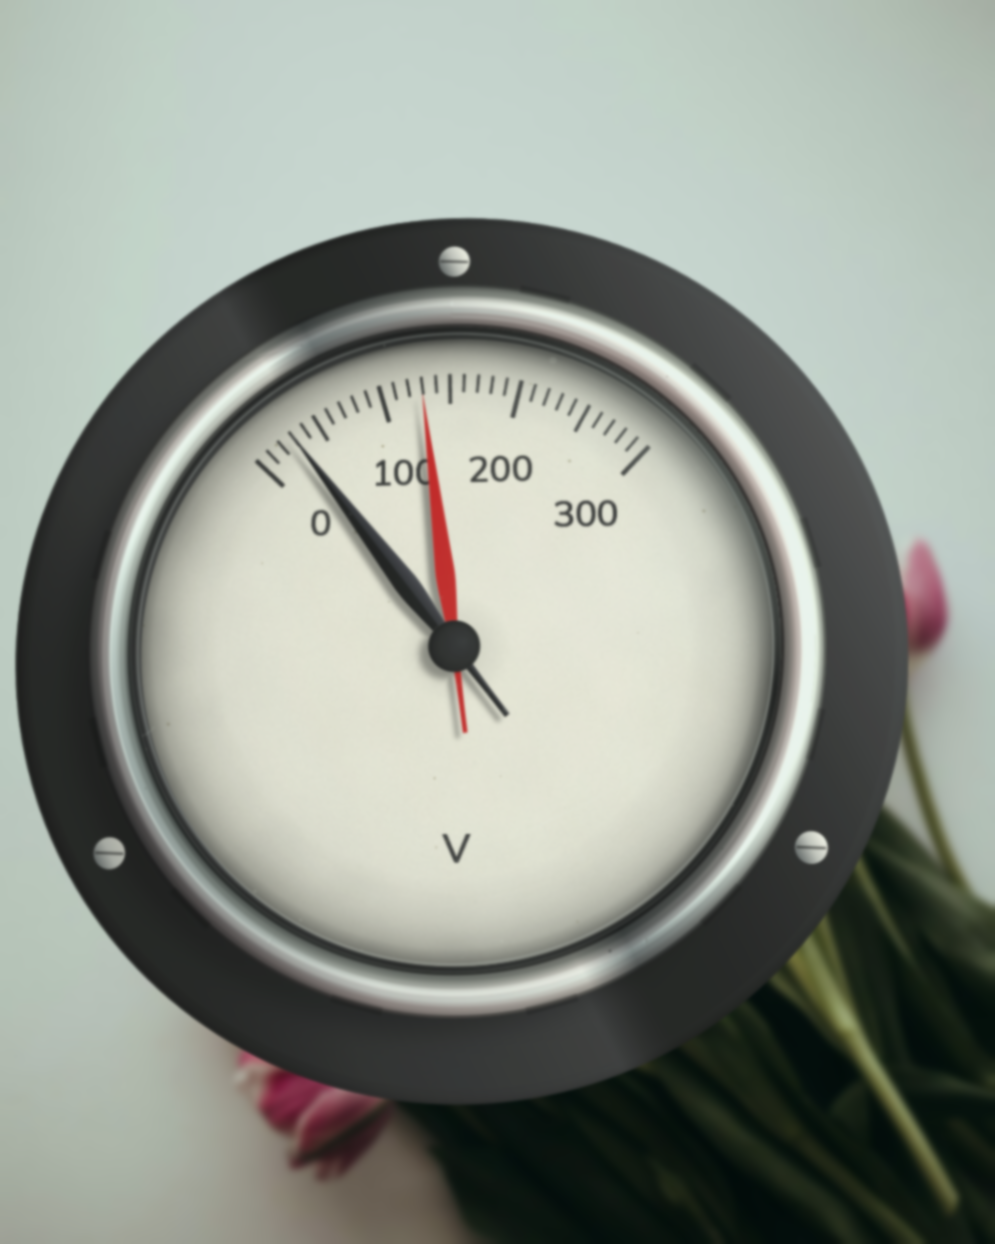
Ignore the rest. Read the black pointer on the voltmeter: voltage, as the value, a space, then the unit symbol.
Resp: 30 V
